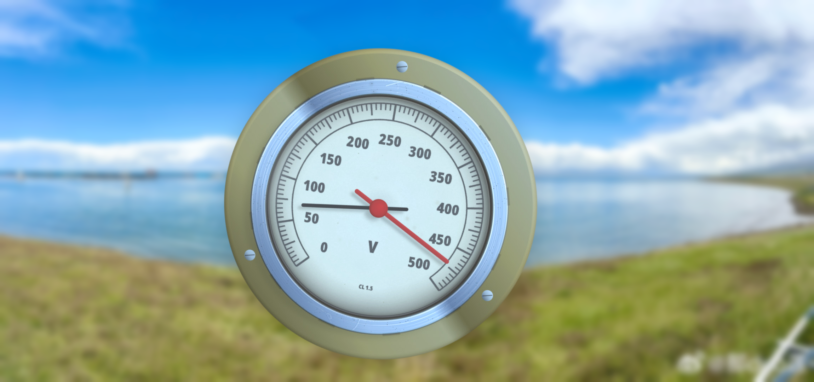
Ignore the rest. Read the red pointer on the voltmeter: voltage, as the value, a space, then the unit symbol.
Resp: 470 V
